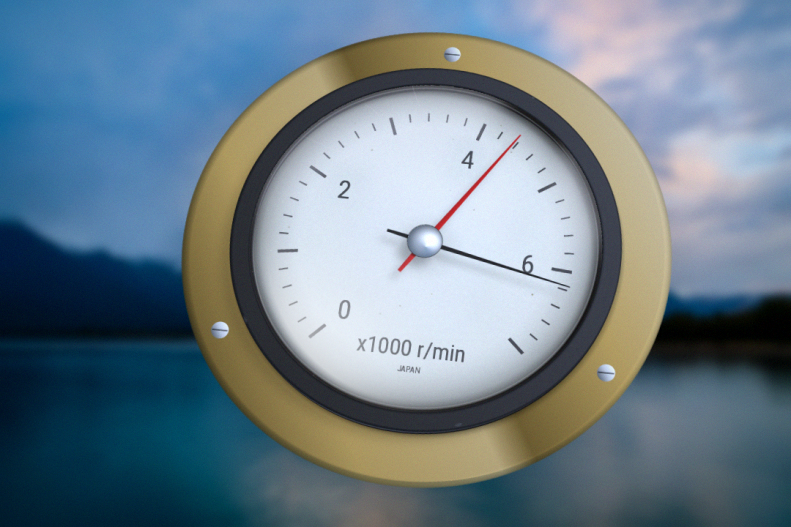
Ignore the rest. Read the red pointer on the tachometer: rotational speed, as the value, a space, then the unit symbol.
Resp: 4400 rpm
